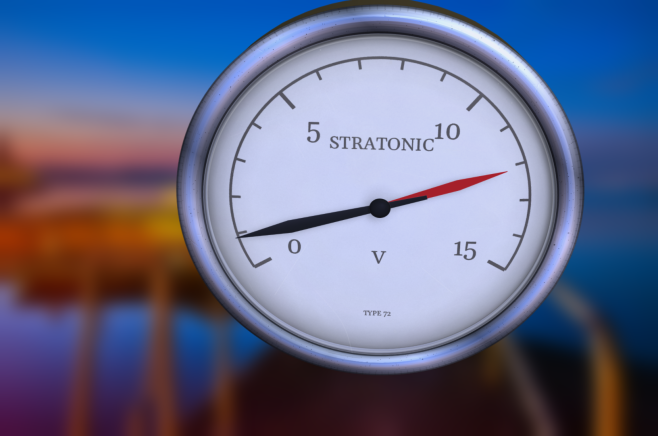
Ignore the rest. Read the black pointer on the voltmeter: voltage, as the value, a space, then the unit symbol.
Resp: 1 V
